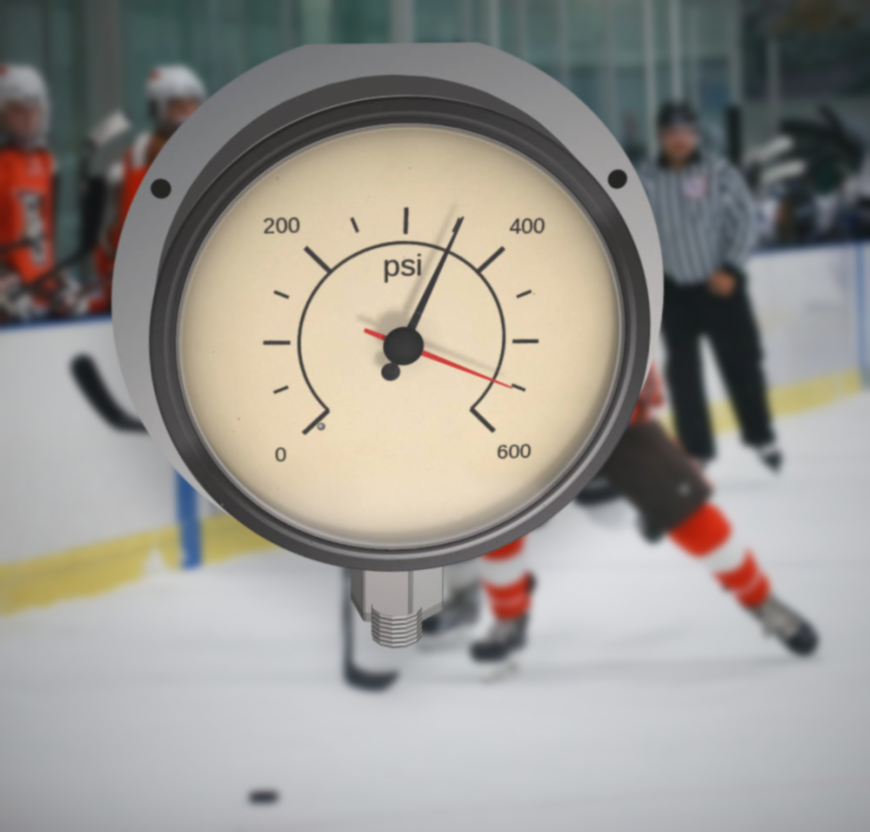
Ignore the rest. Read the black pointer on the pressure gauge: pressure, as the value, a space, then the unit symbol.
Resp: 350 psi
